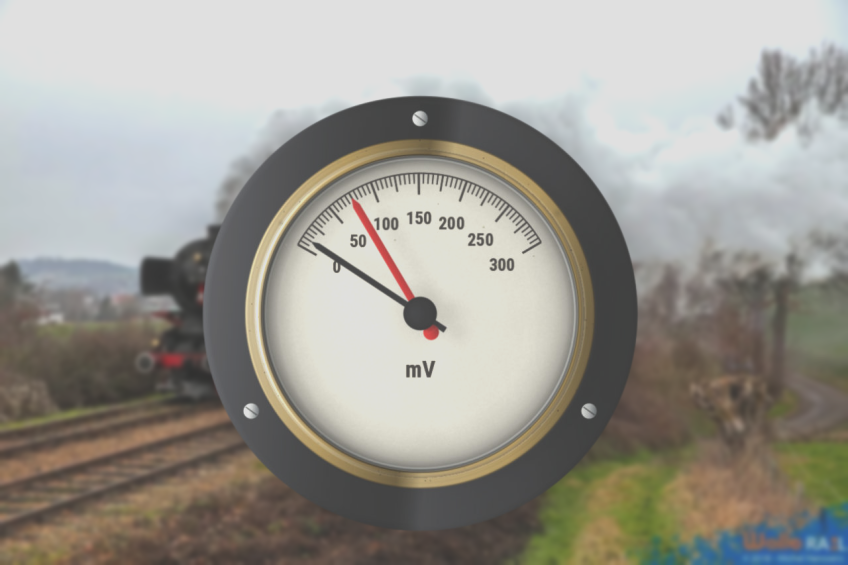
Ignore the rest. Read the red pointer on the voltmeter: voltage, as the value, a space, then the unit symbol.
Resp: 75 mV
